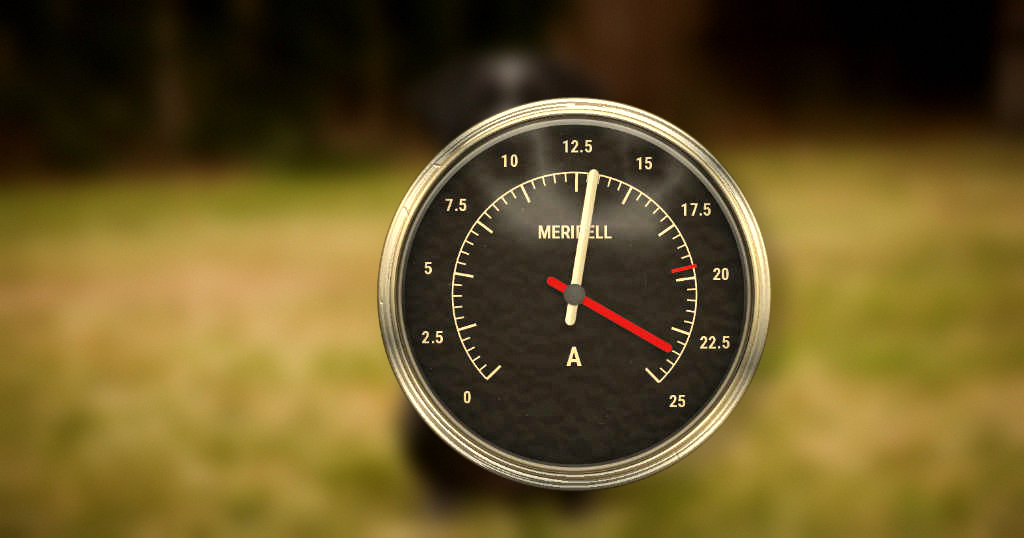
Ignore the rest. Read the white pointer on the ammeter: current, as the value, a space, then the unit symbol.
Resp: 13.25 A
